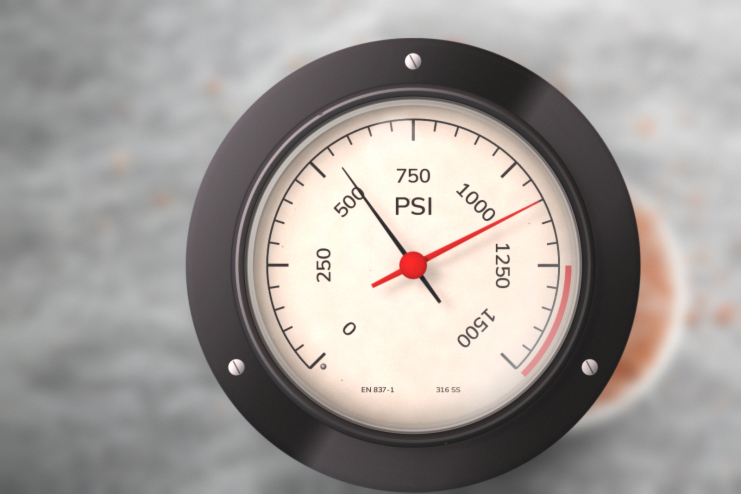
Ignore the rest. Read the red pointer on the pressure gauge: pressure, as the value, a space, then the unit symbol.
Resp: 1100 psi
